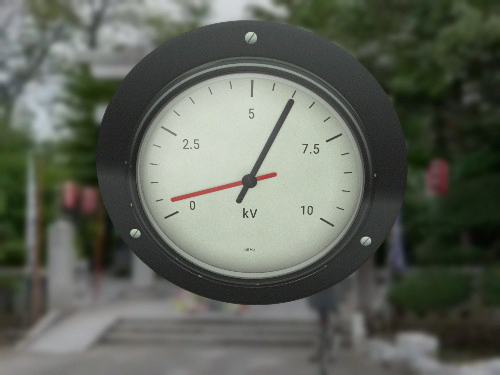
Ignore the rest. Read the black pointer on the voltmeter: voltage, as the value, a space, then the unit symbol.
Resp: 6 kV
